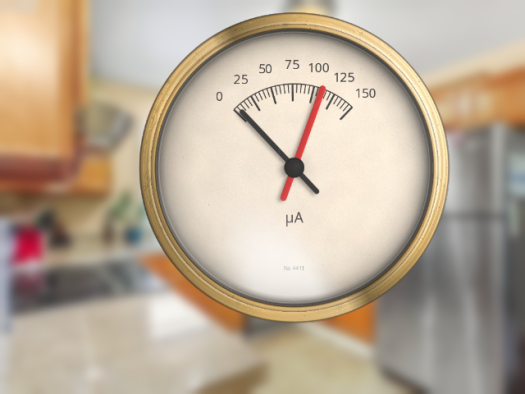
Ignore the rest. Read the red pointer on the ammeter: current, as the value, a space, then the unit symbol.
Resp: 110 µA
